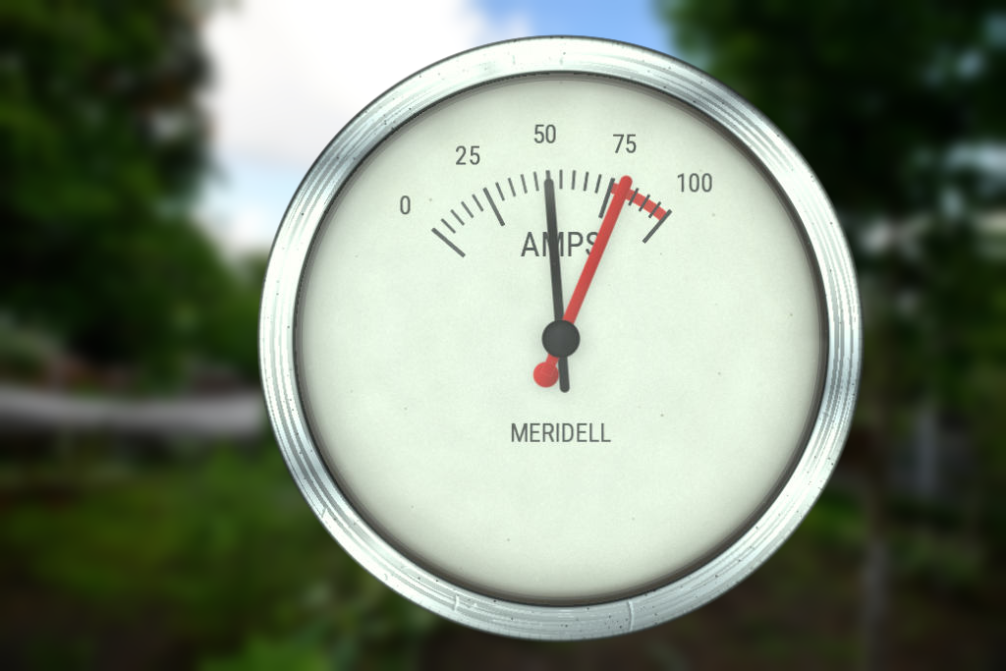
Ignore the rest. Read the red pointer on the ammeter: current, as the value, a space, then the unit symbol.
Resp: 80 A
